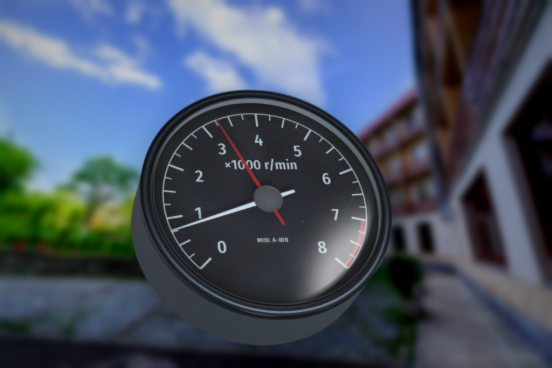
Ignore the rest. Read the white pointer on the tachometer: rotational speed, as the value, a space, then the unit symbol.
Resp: 750 rpm
